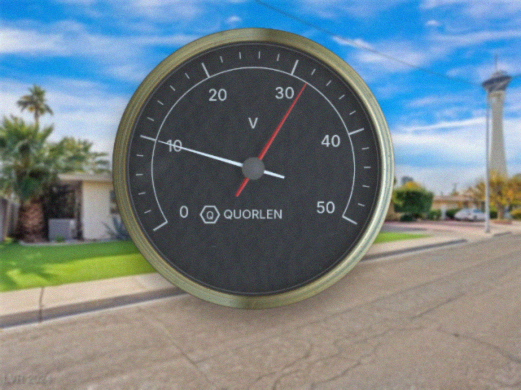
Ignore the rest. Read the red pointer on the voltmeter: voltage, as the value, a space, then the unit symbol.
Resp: 32 V
